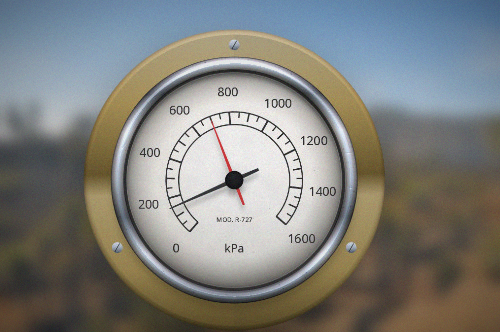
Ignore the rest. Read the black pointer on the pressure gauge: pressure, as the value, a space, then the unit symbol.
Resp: 150 kPa
